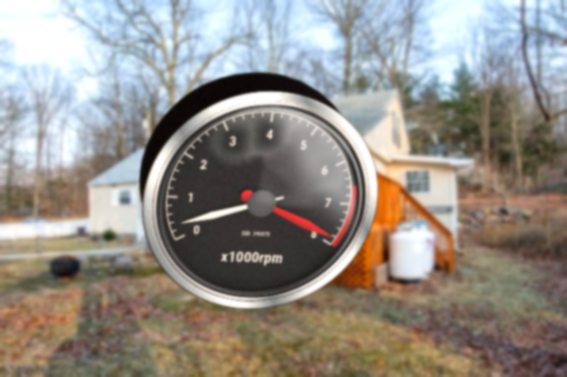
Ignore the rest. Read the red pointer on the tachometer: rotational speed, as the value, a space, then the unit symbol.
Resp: 7800 rpm
